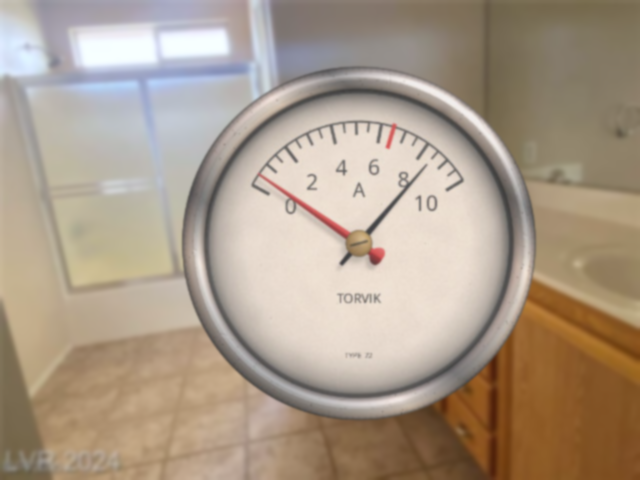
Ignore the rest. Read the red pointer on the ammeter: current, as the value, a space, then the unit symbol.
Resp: 0.5 A
